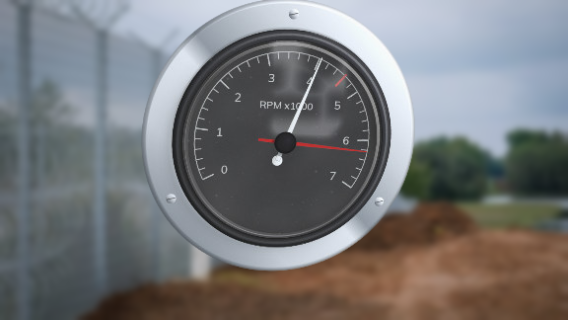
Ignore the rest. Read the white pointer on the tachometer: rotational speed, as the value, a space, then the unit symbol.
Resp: 4000 rpm
